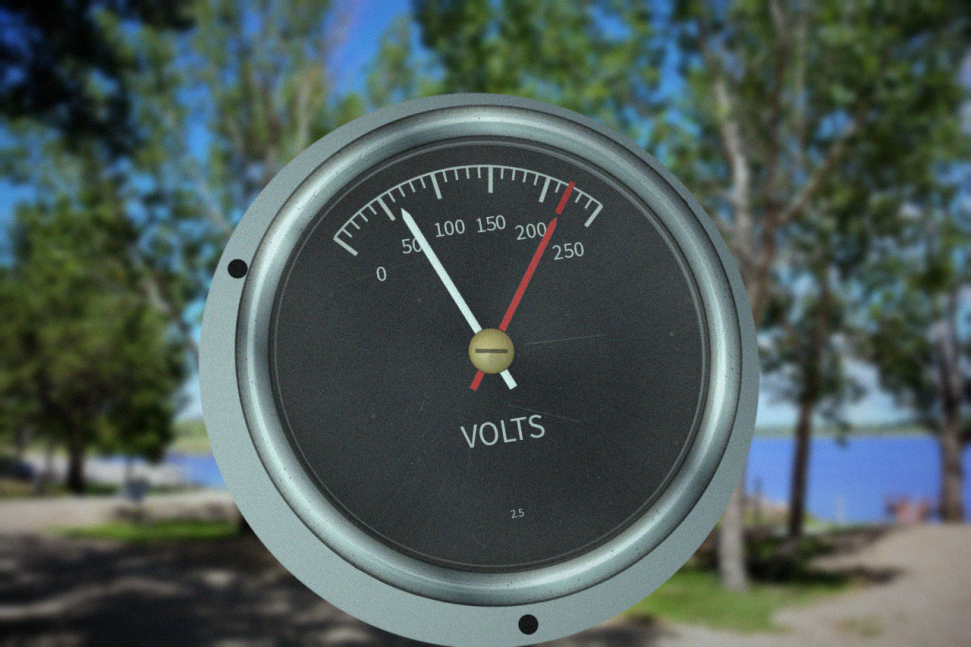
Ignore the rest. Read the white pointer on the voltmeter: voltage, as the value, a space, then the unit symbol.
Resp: 60 V
